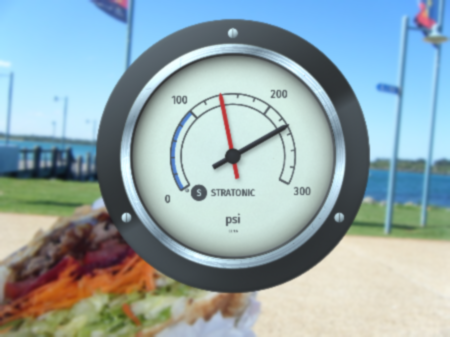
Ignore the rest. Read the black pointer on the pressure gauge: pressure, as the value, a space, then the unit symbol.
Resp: 230 psi
